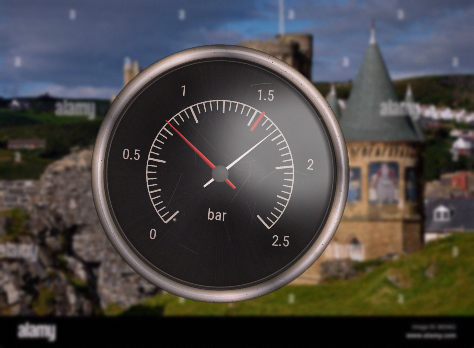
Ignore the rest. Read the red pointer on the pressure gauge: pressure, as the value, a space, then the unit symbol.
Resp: 0.8 bar
